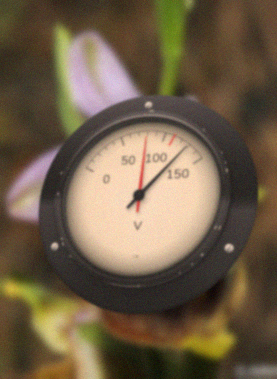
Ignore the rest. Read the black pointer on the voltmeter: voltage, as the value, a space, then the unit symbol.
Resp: 130 V
